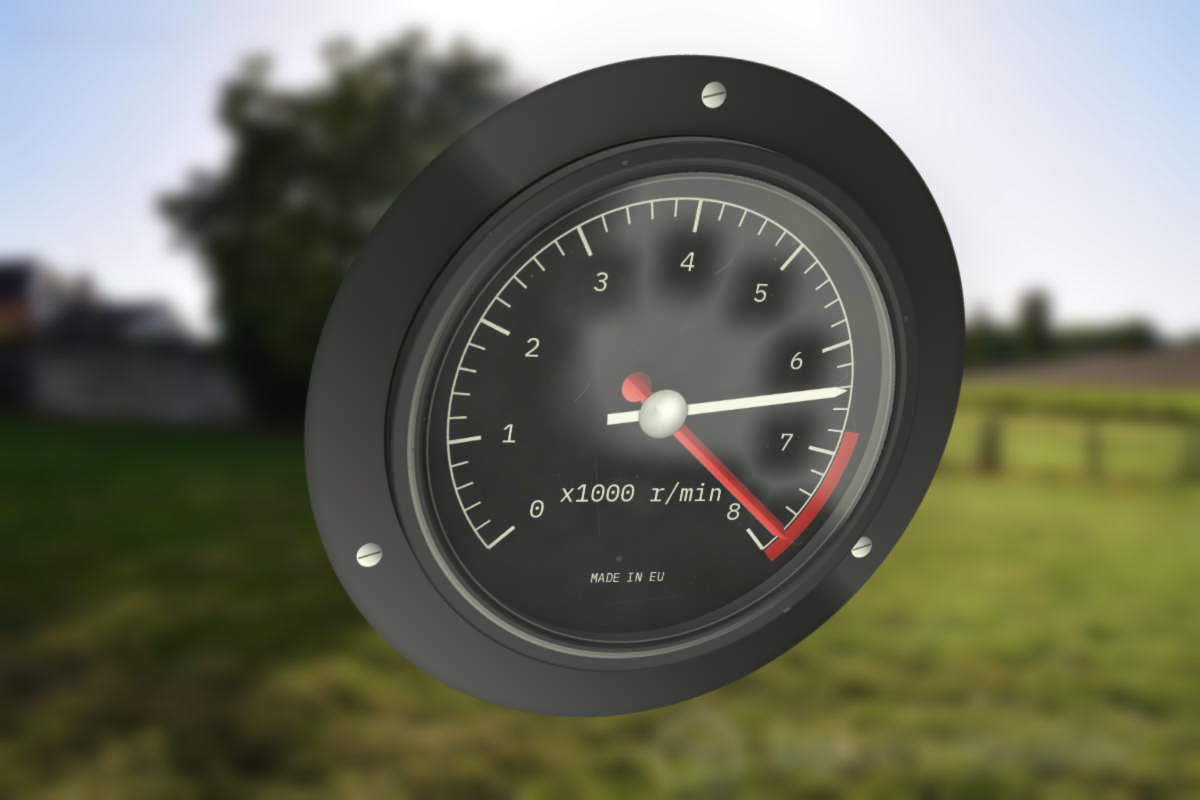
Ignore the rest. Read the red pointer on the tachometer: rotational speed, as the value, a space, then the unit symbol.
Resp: 7800 rpm
